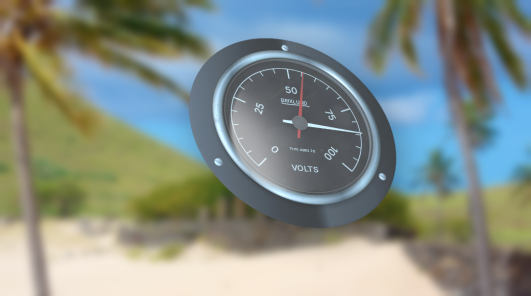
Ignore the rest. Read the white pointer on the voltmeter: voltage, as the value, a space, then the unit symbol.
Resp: 85 V
